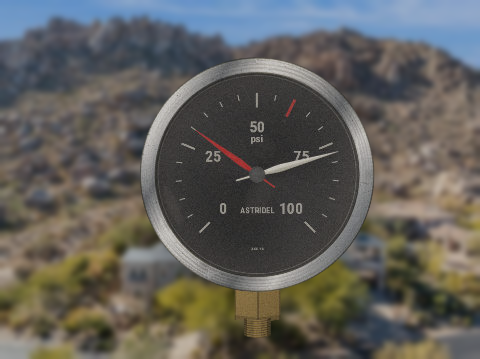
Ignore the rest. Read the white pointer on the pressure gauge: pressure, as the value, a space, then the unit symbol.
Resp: 77.5 psi
